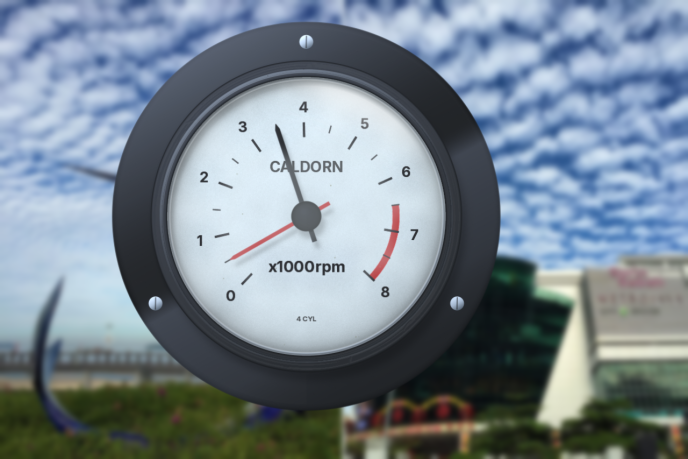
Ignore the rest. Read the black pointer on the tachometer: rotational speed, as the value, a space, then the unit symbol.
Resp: 3500 rpm
